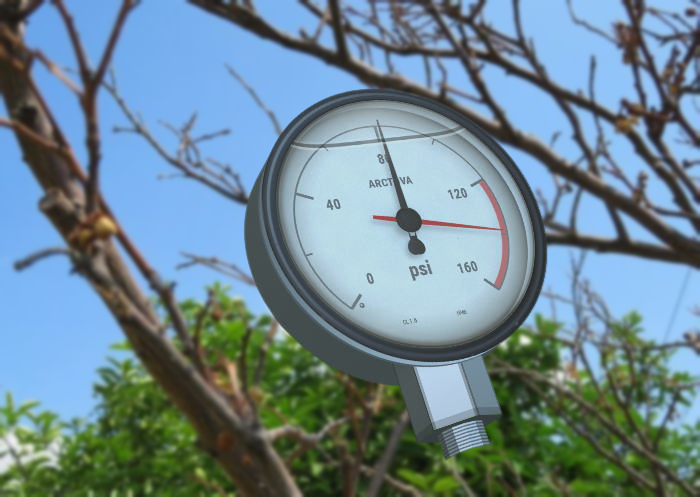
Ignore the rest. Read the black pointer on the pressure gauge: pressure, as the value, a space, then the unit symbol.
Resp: 80 psi
